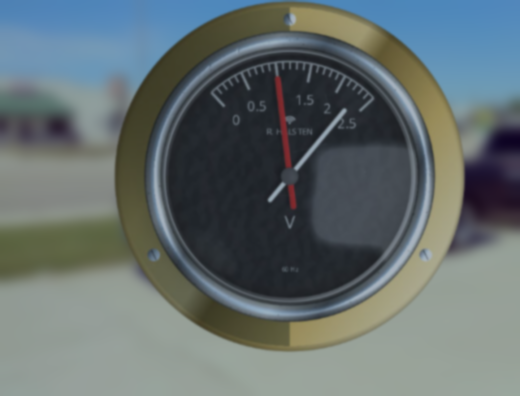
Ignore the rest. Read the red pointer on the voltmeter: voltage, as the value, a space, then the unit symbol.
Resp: 1 V
